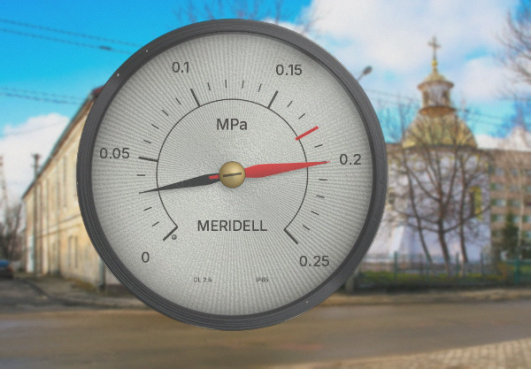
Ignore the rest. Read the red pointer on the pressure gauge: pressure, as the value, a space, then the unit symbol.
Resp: 0.2 MPa
